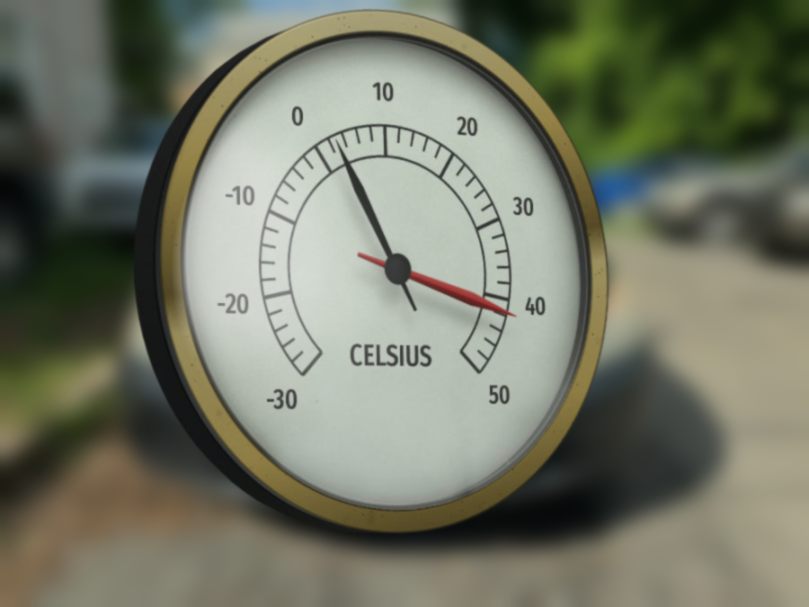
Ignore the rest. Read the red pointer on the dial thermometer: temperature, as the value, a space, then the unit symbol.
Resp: 42 °C
